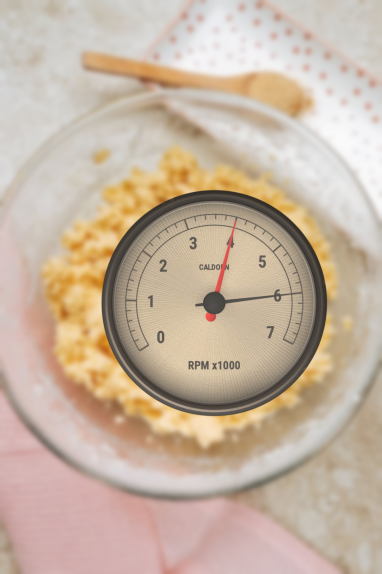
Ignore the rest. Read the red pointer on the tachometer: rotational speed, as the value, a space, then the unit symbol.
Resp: 4000 rpm
